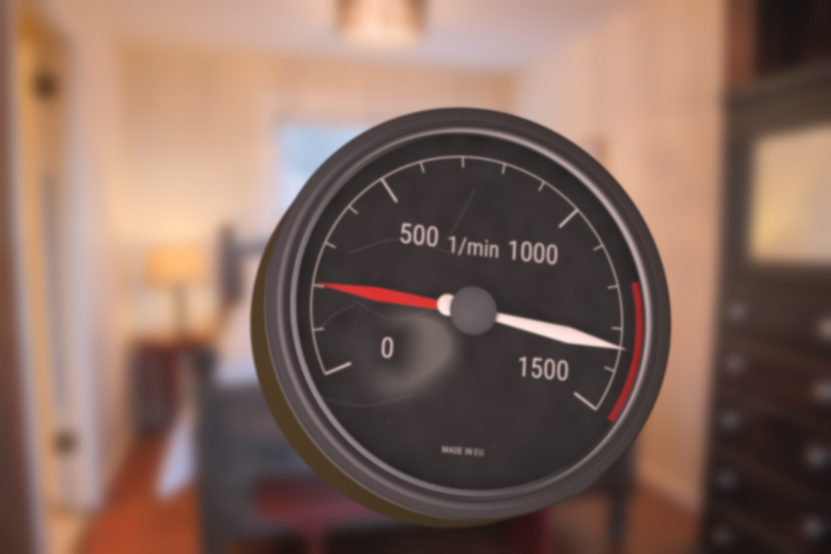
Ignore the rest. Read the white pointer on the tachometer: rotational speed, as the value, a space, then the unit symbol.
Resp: 1350 rpm
